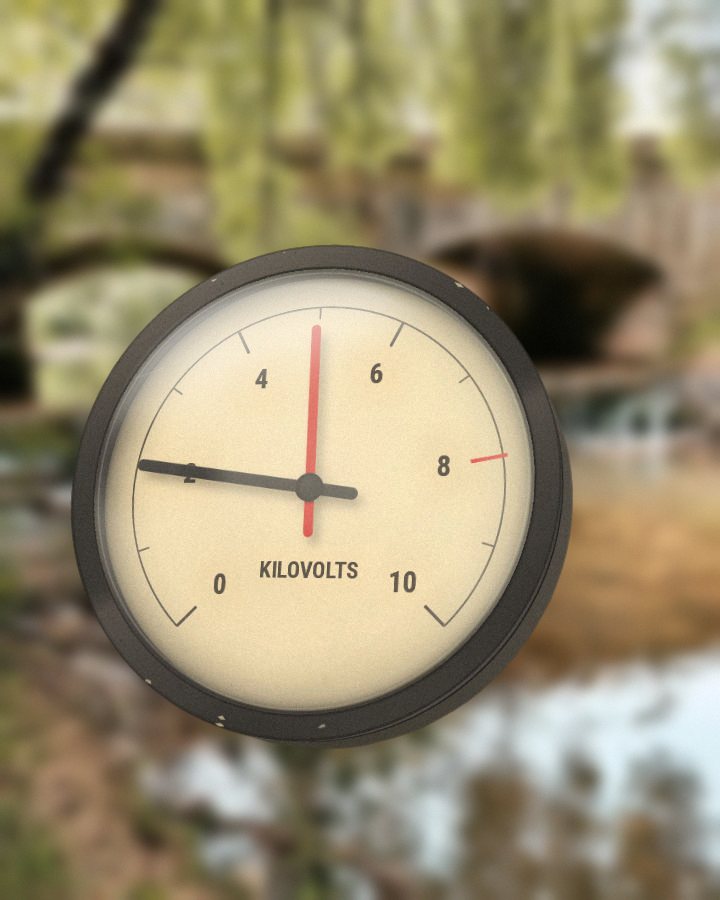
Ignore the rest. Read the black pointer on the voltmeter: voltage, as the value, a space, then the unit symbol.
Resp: 2 kV
